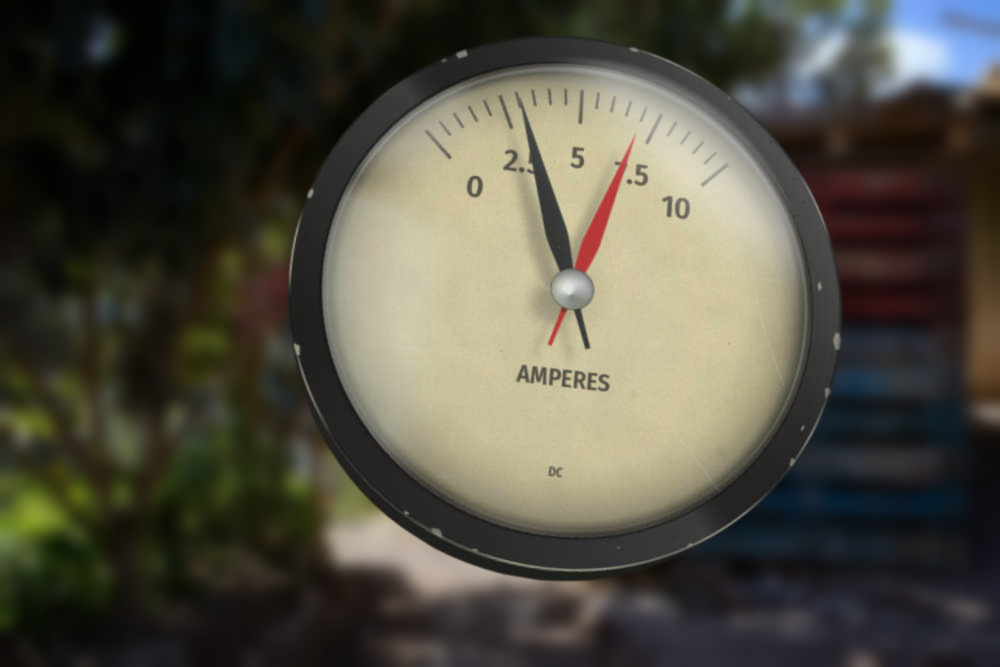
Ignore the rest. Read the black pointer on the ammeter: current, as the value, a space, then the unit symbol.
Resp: 3 A
